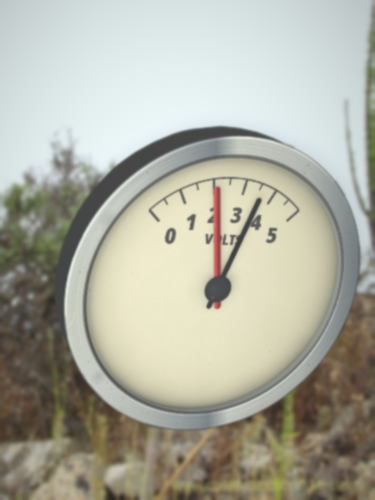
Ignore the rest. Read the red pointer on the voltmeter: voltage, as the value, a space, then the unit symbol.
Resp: 2 V
